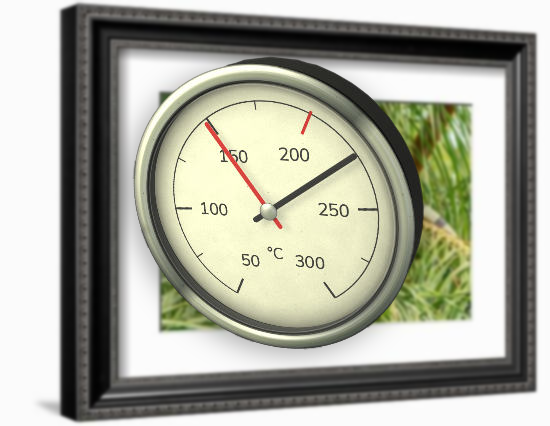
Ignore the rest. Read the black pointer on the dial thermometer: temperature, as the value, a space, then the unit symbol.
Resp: 225 °C
